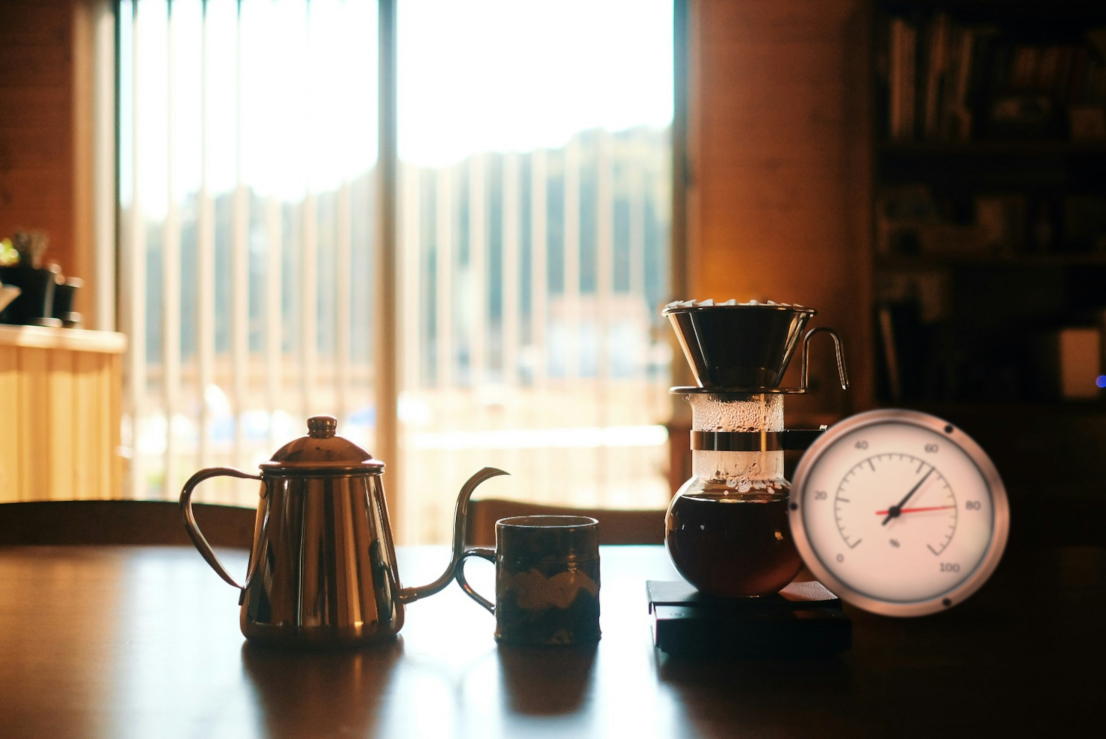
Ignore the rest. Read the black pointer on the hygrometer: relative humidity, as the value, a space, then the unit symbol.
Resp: 64 %
